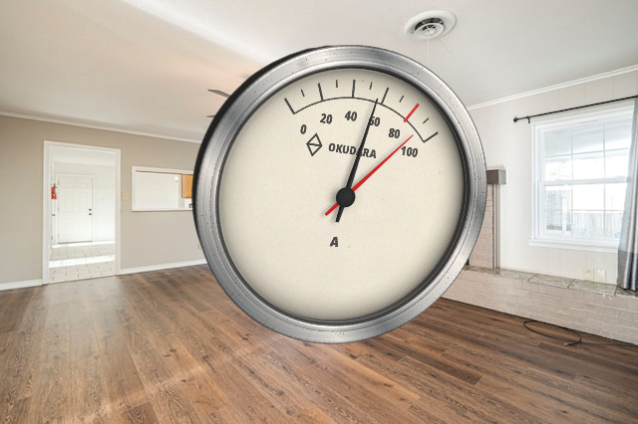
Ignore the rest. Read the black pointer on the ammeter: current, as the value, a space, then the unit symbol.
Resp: 55 A
